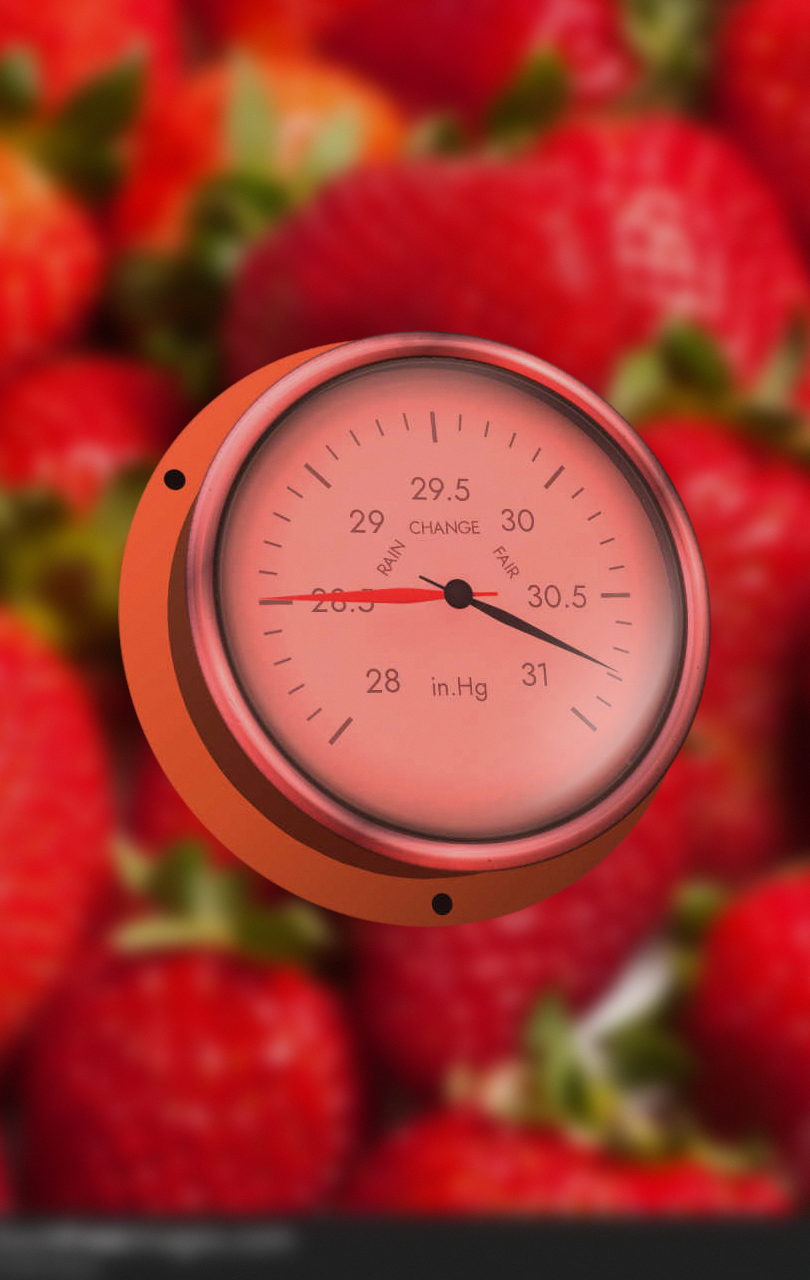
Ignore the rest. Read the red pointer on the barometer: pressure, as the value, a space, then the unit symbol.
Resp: 28.5 inHg
